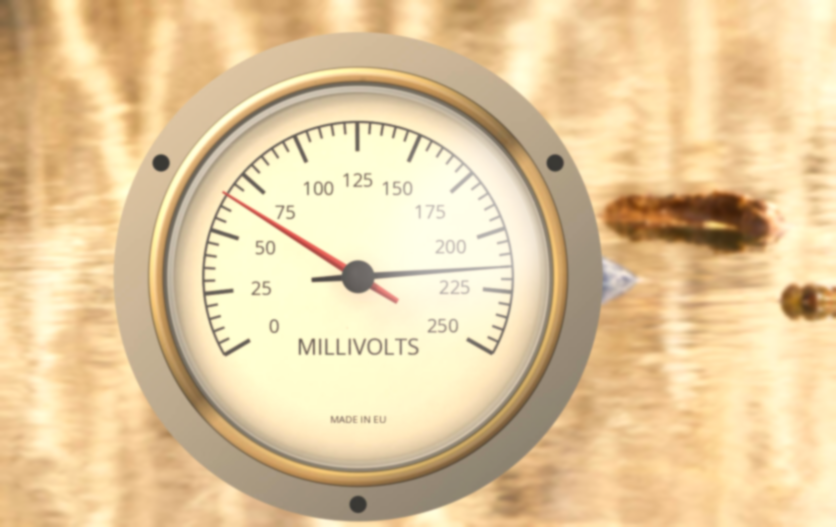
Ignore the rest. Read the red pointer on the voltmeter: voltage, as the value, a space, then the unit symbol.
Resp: 65 mV
